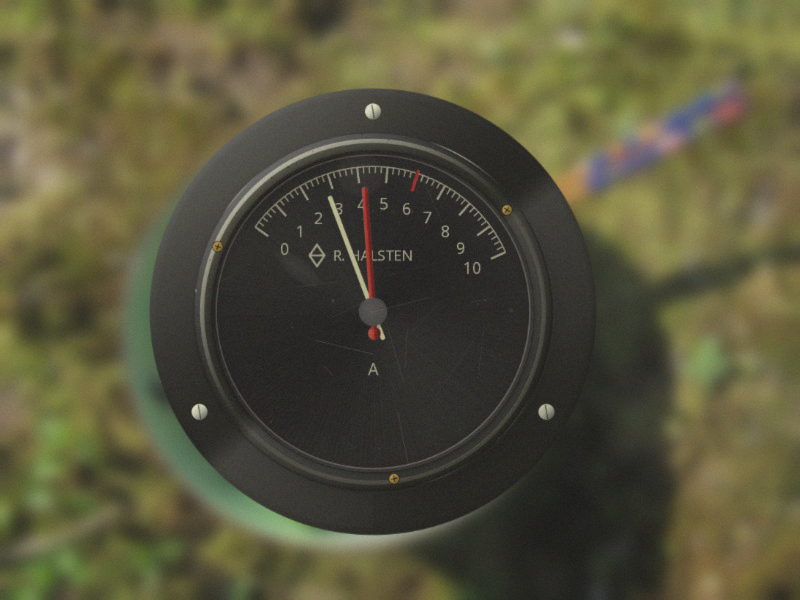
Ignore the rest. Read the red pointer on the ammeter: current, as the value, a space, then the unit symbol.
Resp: 4.2 A
